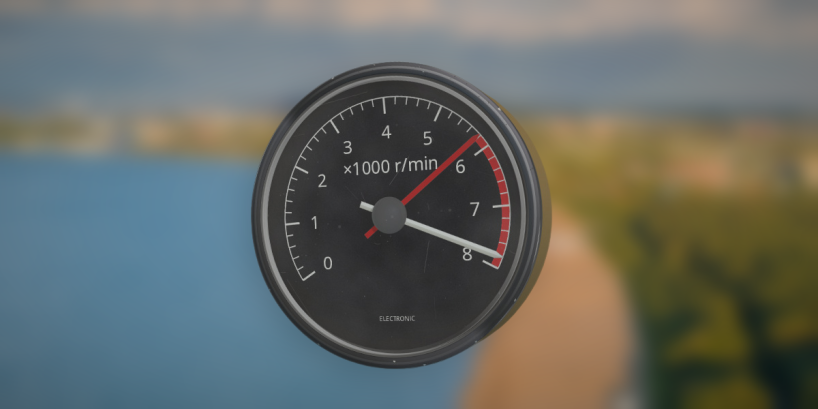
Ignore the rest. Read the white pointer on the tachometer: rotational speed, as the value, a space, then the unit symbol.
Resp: 7800 rpm
